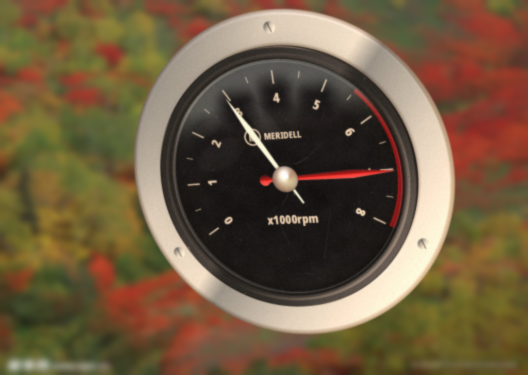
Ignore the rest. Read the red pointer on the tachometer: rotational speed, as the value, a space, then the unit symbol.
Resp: 7000 rpm
